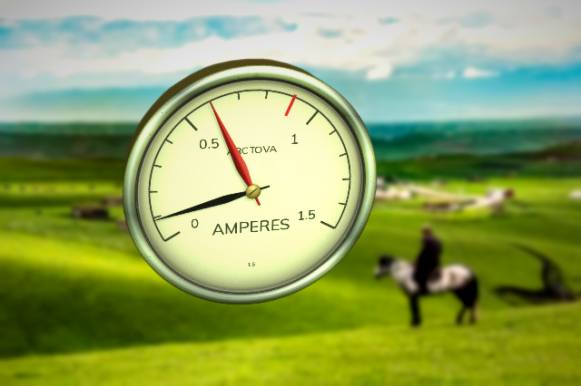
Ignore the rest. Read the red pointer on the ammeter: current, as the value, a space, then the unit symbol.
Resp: 0.6 A
